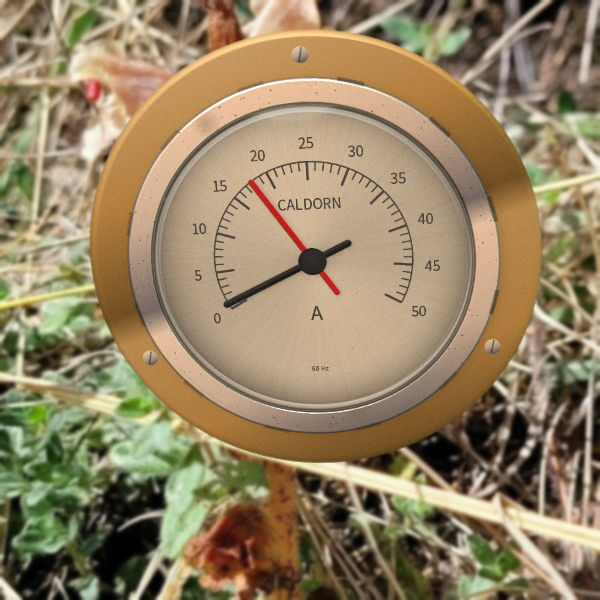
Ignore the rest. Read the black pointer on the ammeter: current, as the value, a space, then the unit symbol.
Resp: 1 A
